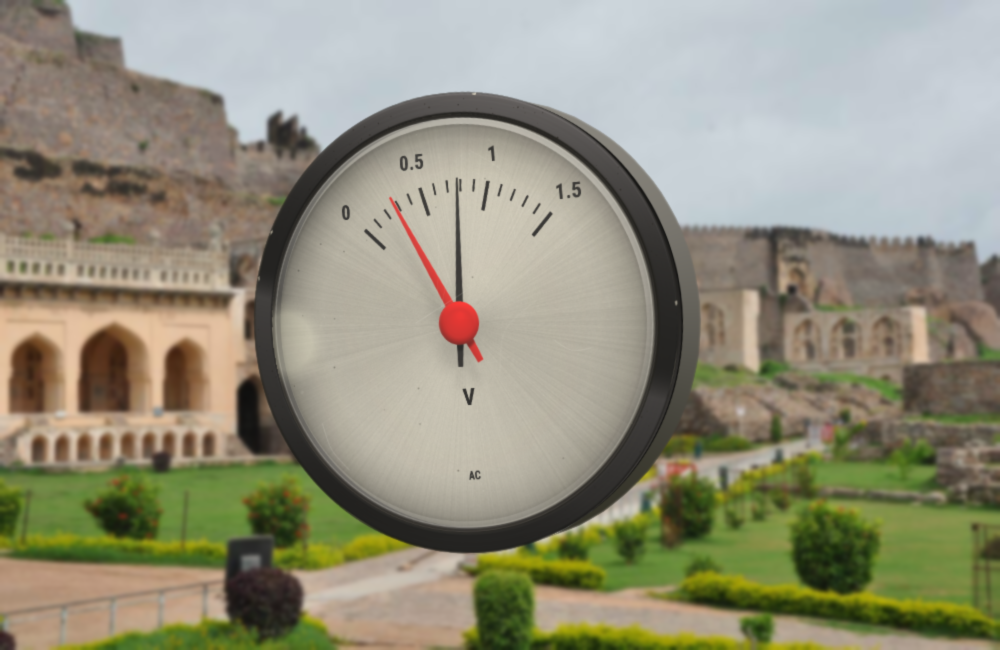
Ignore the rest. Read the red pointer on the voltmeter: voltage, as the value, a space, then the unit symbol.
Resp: 0.3 V
